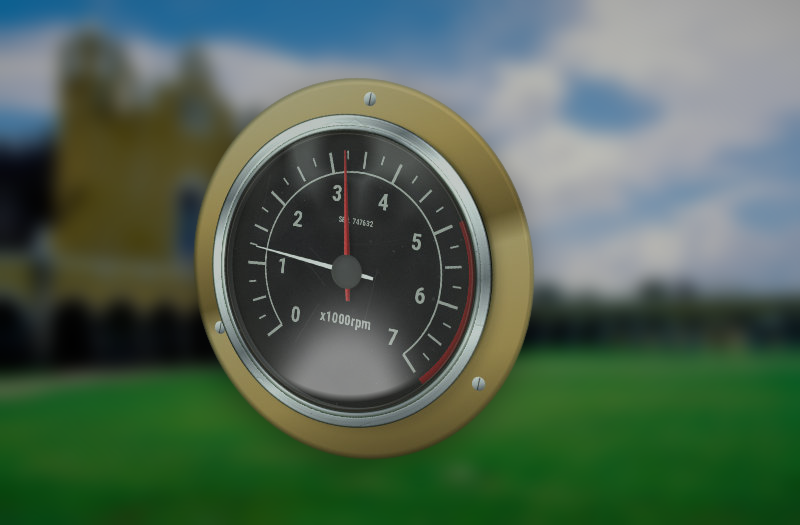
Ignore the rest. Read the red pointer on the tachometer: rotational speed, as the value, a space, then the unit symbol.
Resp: 3250 rpm
